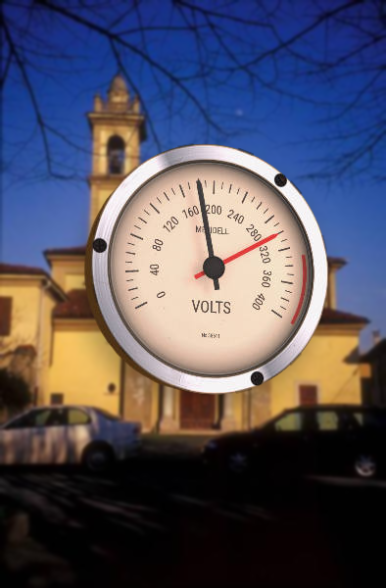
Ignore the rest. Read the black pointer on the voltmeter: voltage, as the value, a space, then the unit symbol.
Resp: 180 V
